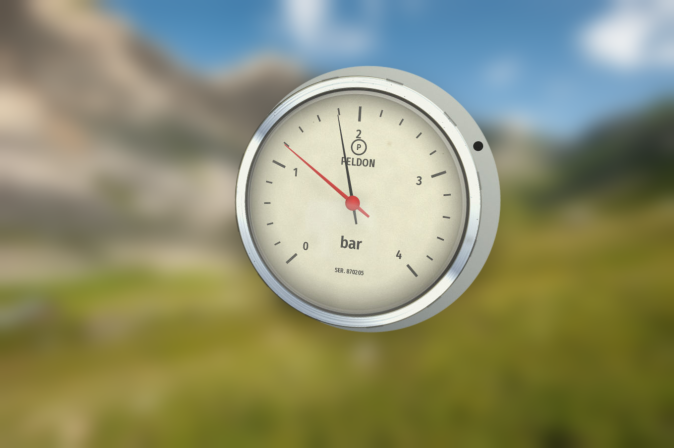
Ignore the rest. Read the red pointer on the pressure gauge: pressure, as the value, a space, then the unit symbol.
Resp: 1.2 bar
